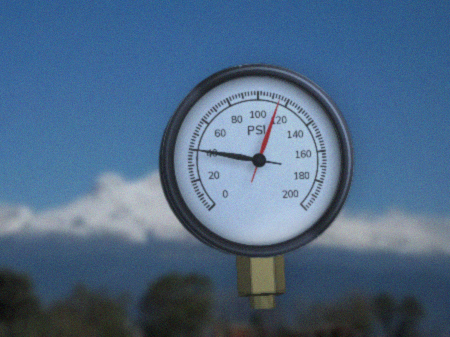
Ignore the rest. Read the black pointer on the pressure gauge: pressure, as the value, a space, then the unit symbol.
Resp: 40 psi
